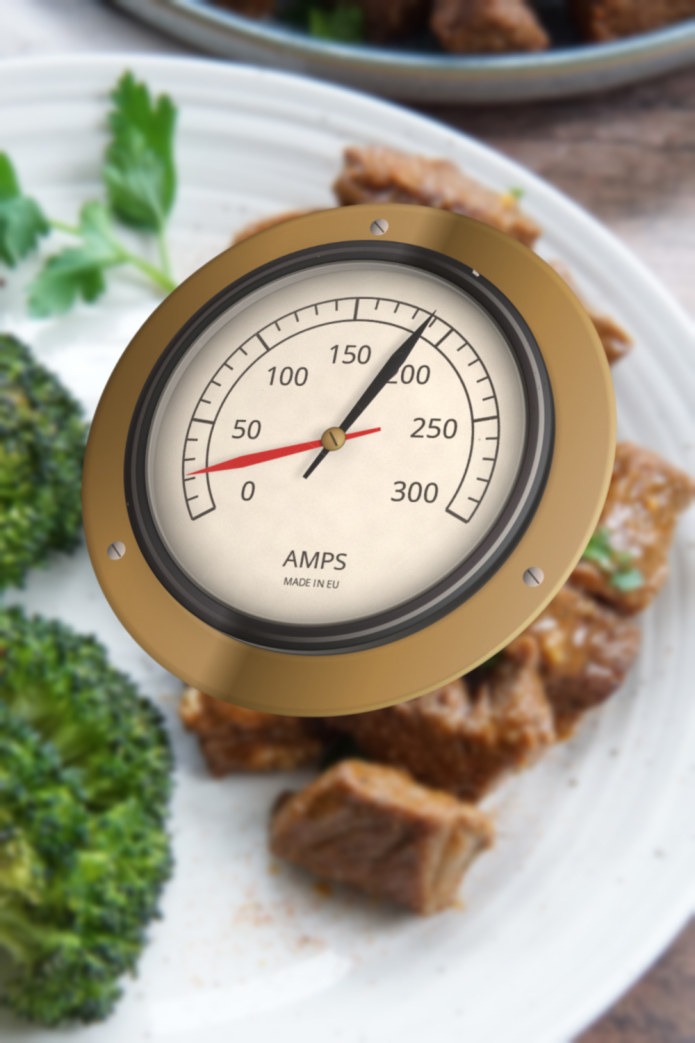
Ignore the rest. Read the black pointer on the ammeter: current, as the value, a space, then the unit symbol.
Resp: 190 A
